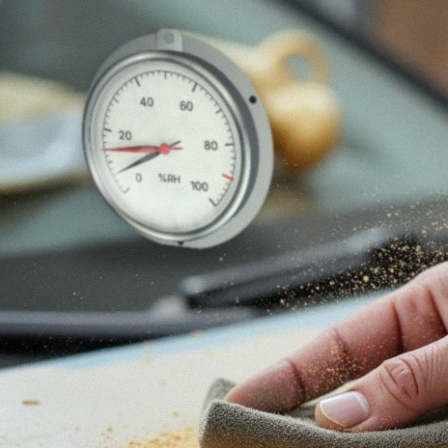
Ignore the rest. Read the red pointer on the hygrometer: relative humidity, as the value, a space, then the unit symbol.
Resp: 14 %
